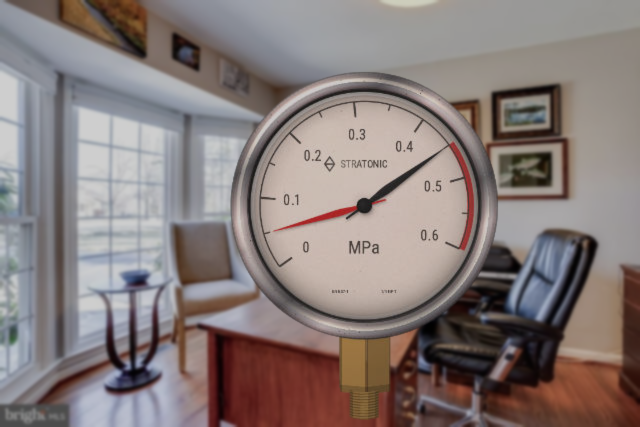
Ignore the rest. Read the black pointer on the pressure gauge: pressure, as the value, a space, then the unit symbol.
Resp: 0.45 MPa
